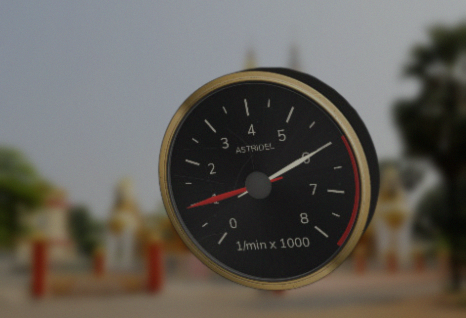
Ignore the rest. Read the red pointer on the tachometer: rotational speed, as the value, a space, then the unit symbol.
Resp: 1000 rpm
